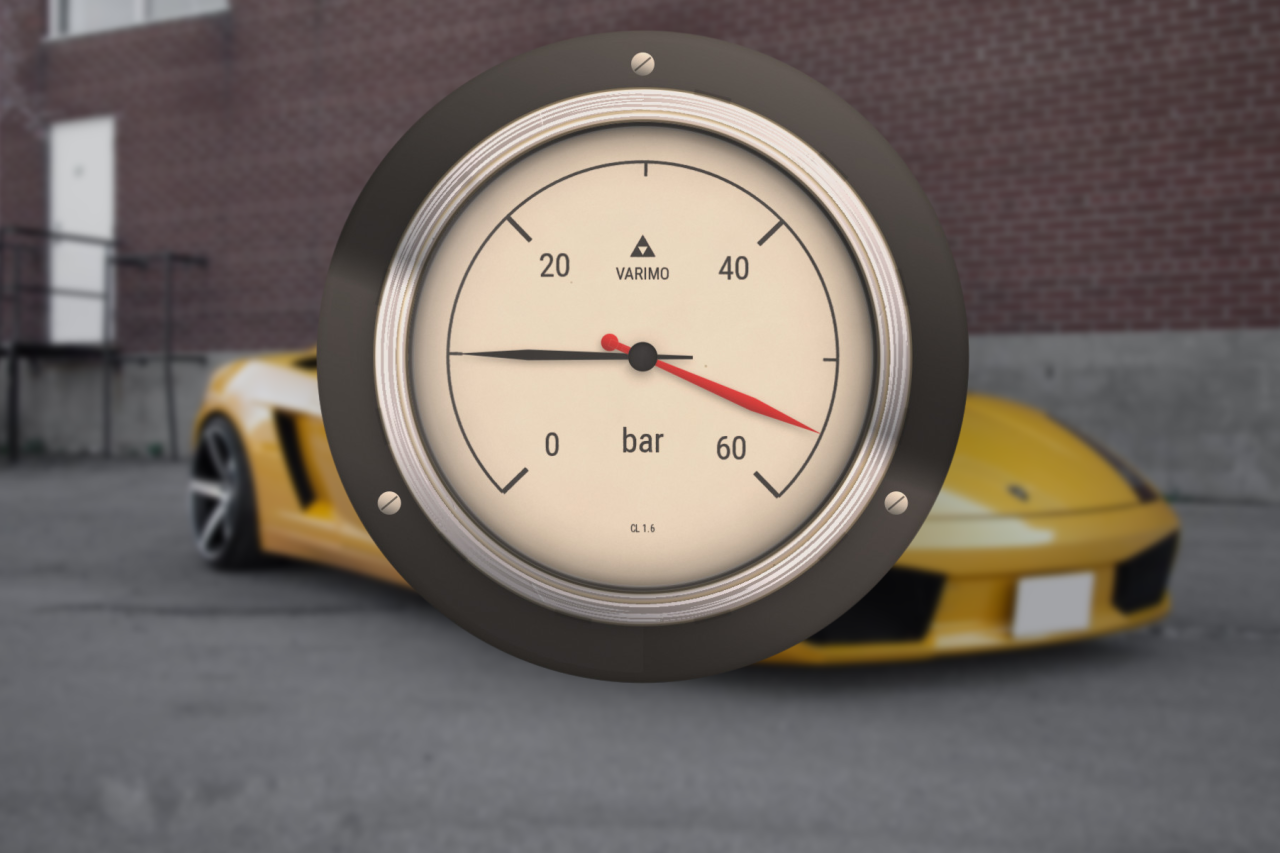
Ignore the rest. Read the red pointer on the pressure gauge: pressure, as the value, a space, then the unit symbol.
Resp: 55 bar
